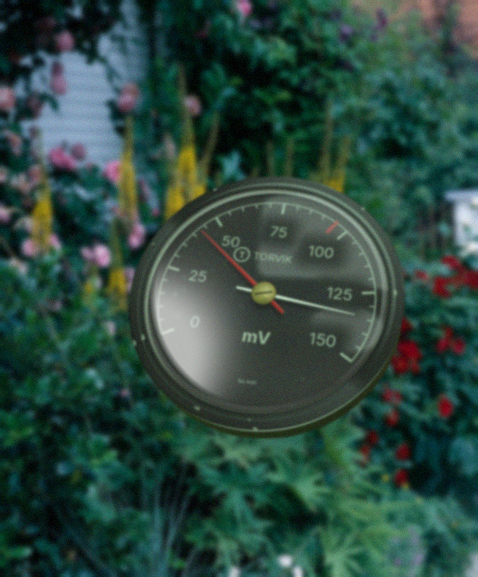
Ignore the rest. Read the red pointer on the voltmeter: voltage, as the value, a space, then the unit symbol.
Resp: 42.5 mV
